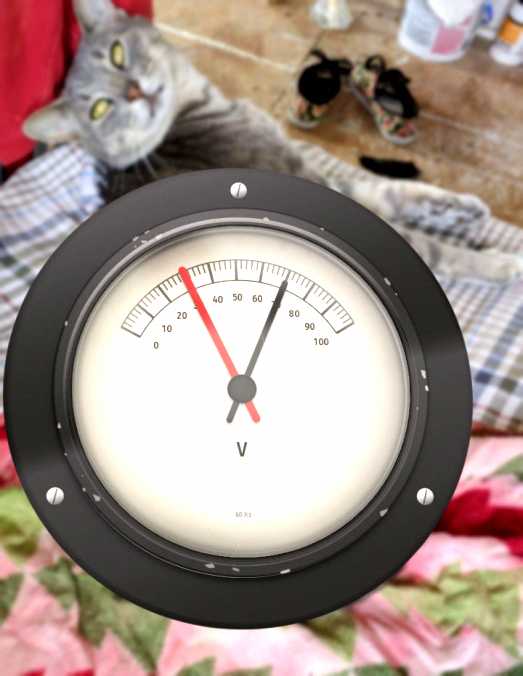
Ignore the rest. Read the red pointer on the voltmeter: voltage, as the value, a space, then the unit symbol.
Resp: 30 V
